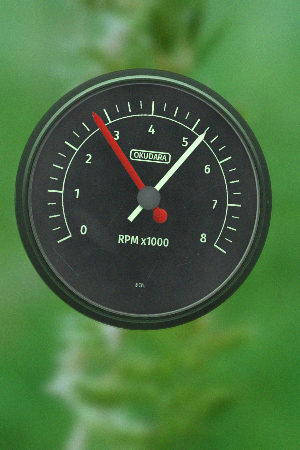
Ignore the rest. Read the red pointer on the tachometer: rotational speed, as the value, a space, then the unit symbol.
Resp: 2750 rpm
